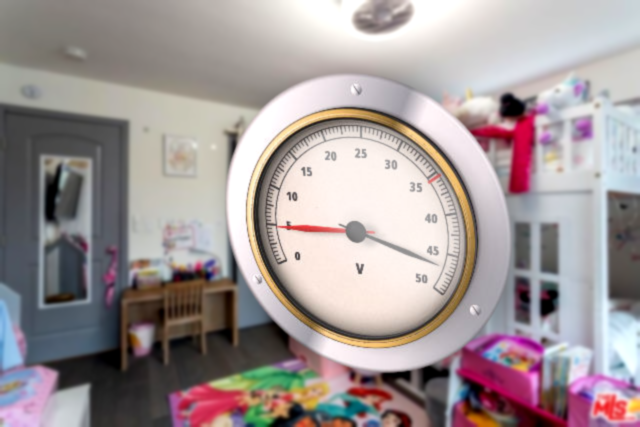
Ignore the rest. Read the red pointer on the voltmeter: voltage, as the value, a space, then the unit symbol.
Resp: 5 V
